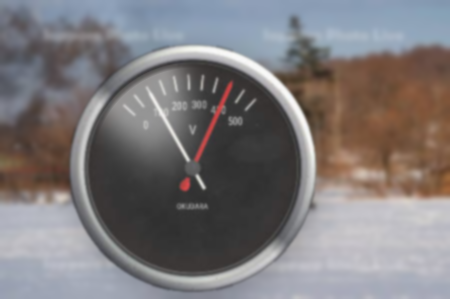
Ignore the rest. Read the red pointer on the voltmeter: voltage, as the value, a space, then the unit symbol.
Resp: 400 V
